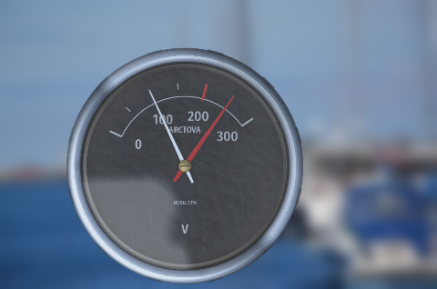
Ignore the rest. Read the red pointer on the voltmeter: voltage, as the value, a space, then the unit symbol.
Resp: 250 V
